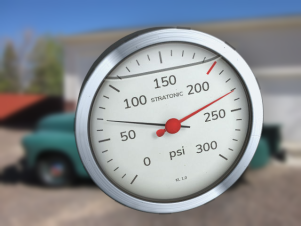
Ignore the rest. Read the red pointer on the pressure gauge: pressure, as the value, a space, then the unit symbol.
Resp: 230 psi
